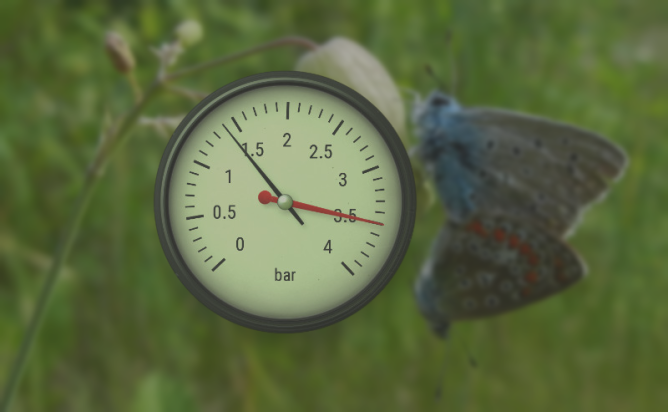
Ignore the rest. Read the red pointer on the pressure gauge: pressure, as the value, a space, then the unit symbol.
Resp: 3.5 bar
